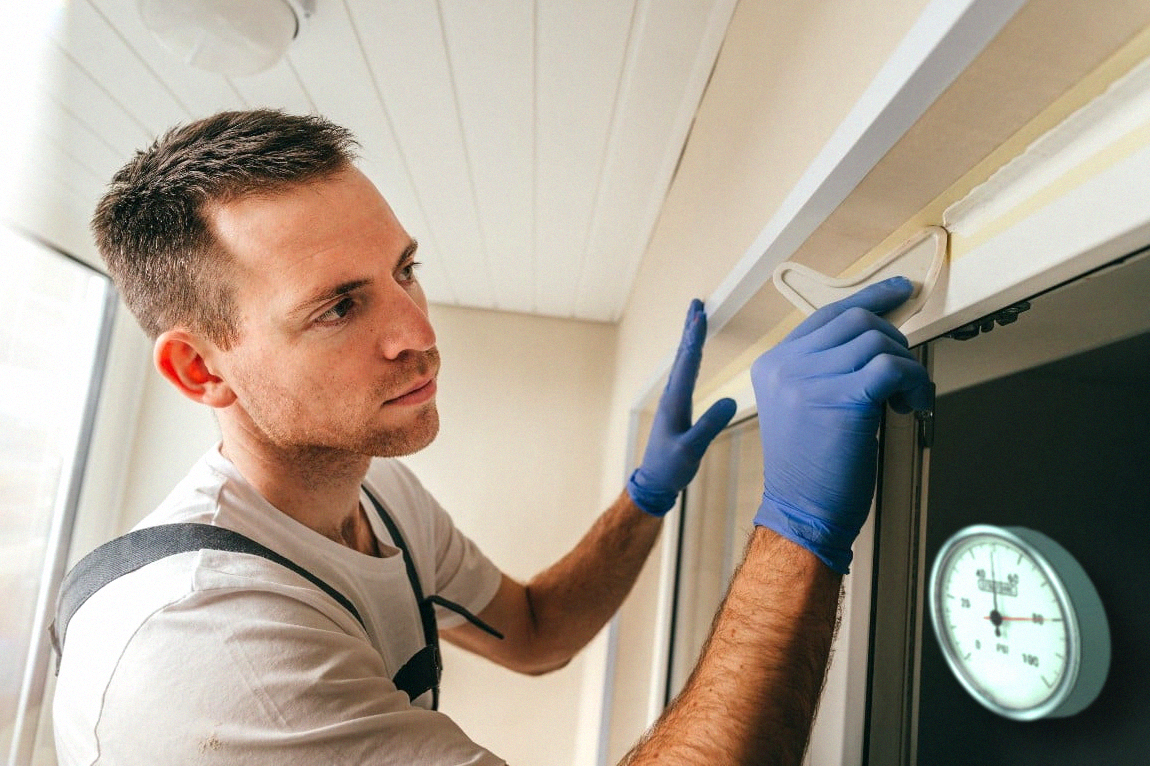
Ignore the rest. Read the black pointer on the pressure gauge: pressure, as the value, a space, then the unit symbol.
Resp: 50 psi
